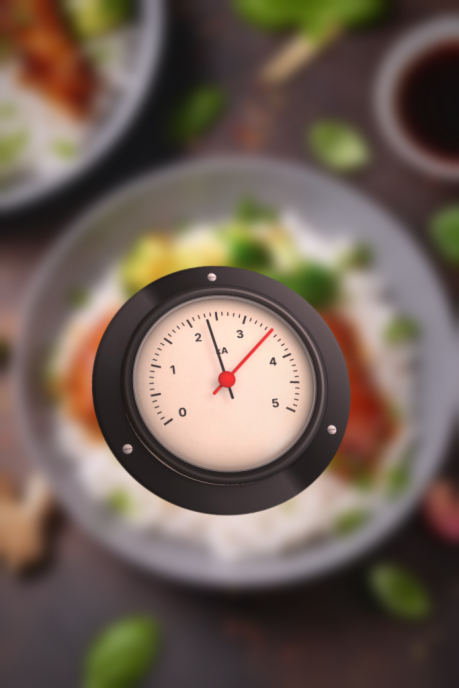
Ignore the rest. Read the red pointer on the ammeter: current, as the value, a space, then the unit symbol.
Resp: 3.5 kA
